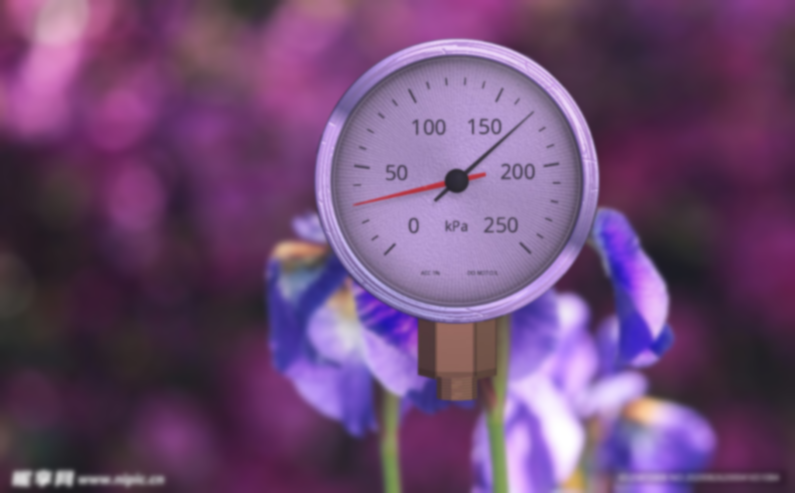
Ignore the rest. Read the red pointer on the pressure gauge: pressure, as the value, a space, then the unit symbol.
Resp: 30 kPa
